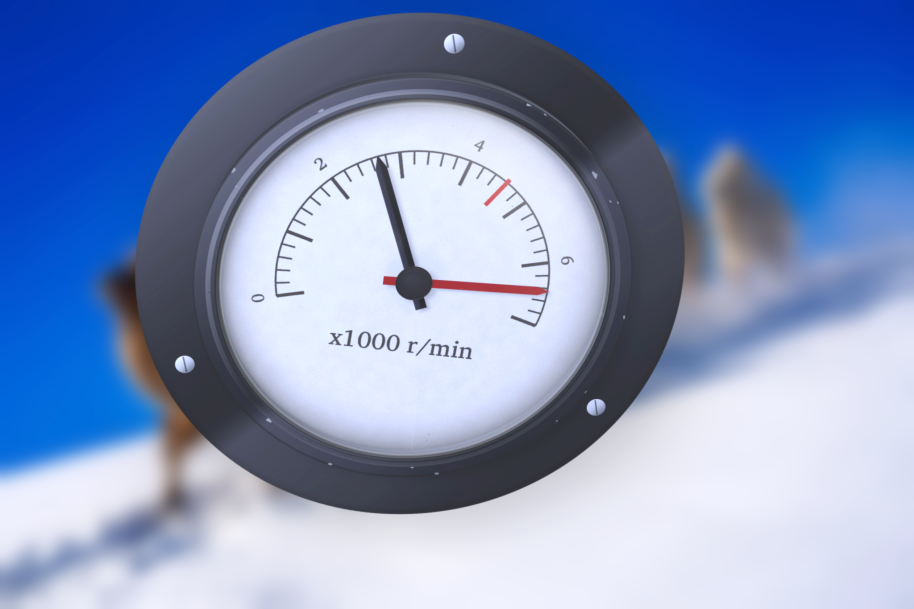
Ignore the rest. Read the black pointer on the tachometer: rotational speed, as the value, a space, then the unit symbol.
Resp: 2700 rpm
